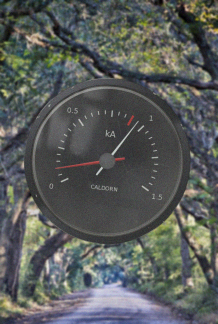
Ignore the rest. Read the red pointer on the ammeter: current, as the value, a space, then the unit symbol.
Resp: 0.1 kA
